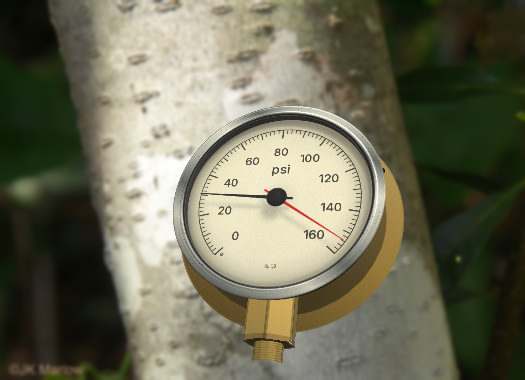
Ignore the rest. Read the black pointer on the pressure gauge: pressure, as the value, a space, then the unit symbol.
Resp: 30 psi
